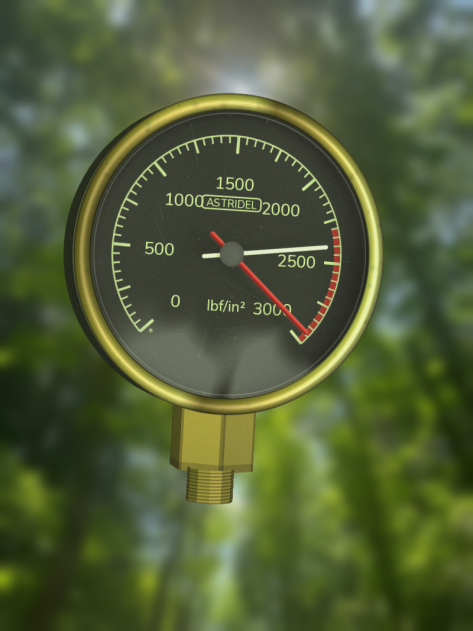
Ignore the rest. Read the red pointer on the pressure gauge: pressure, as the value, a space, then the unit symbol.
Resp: 2950 psi
